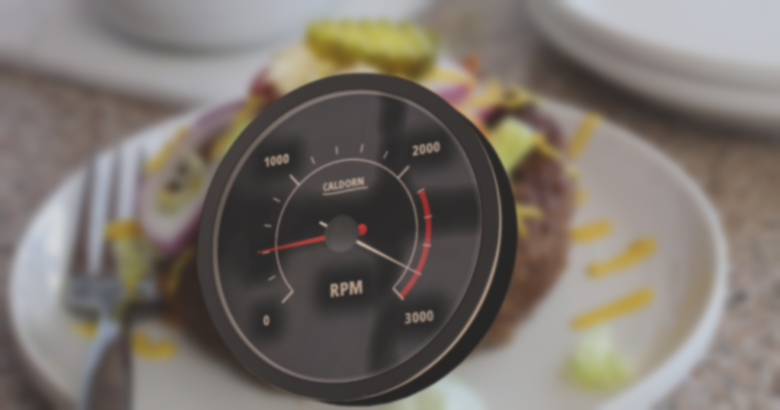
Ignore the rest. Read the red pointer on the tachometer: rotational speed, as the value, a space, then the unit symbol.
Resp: 400 rpm
